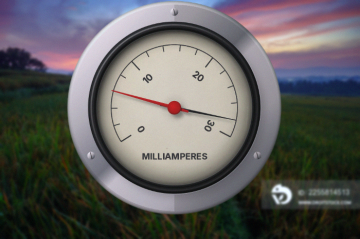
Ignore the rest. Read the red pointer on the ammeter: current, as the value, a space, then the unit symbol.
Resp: 6 mA
